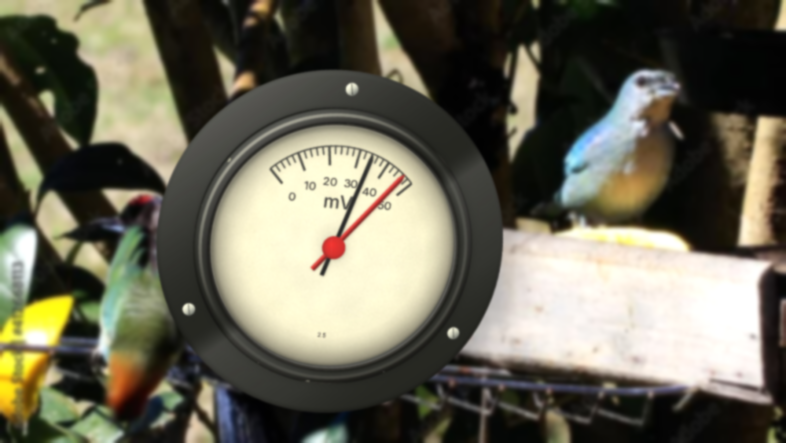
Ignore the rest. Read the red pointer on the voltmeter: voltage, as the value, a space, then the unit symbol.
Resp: 46 mV
